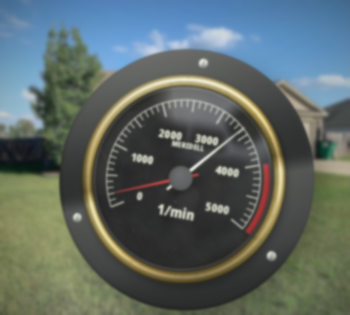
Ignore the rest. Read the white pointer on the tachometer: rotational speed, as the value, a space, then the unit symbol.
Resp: 3400 rpm
